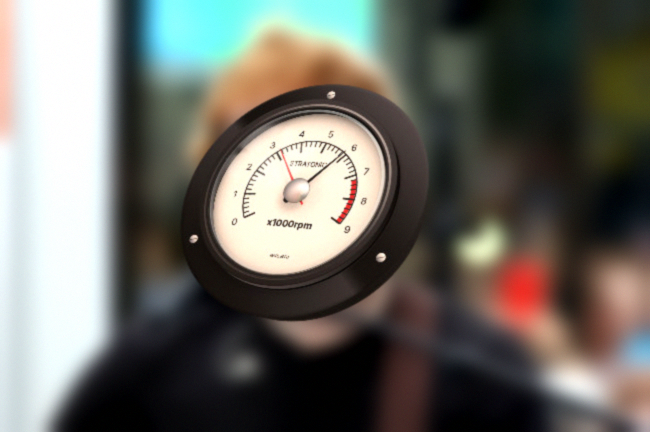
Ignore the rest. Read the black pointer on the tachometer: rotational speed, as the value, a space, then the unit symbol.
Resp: 6000 rpm
